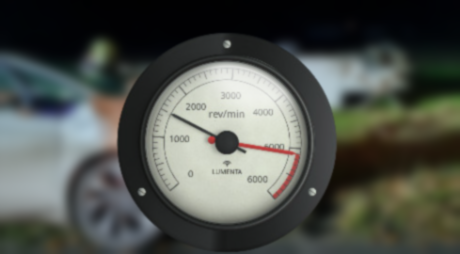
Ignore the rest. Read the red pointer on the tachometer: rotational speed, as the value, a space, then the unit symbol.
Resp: 5100 rpm
